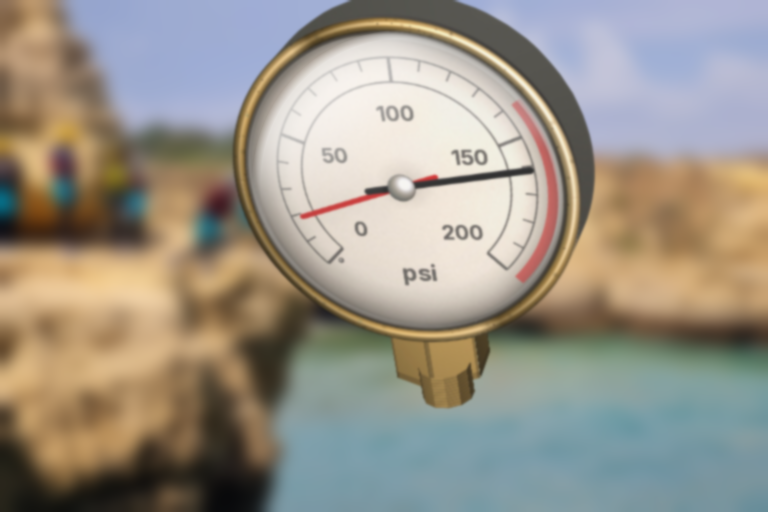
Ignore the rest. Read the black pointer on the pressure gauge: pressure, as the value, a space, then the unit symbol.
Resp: 160 psi
